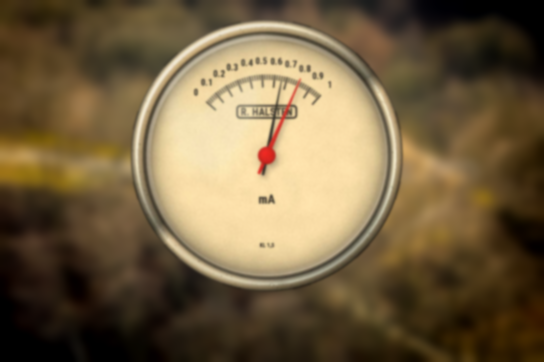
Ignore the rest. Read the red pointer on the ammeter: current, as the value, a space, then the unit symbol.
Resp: 0.8 mA
